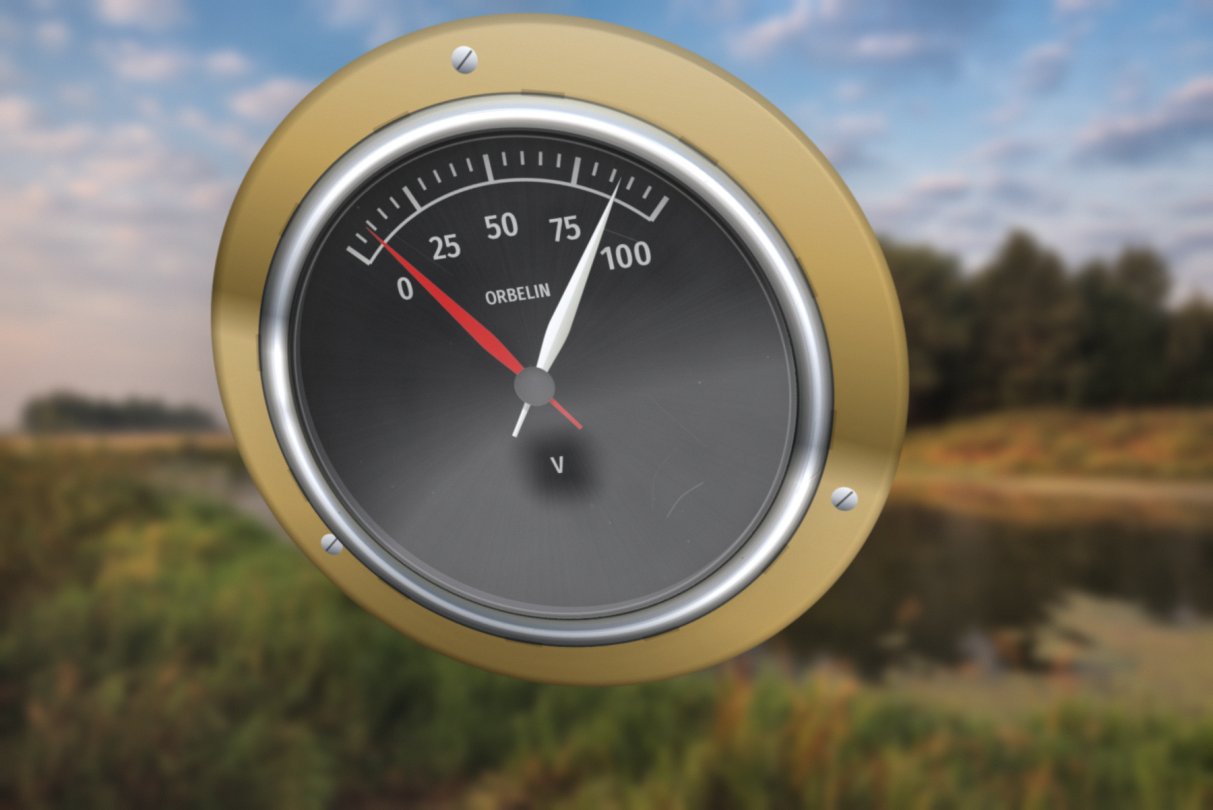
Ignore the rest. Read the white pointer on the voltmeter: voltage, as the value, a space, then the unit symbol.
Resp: 87.5 V
